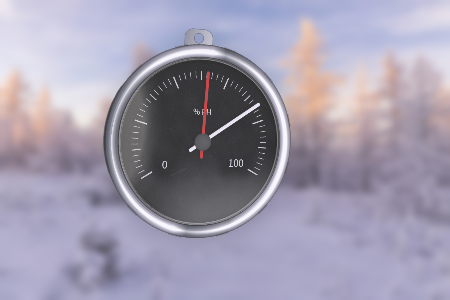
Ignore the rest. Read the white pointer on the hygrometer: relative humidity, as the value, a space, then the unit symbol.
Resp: 74 %
